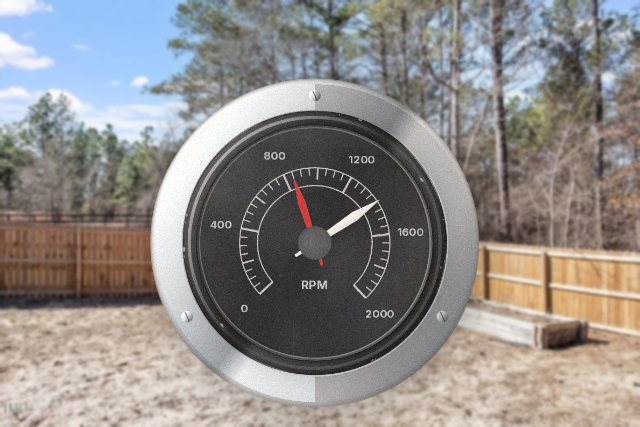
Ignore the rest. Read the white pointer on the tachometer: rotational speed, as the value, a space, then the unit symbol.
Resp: 1400 rpm
